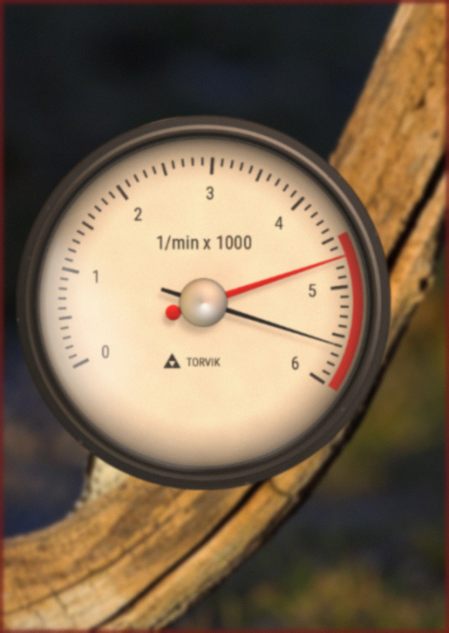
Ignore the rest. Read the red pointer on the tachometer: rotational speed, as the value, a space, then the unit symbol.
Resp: 4700 rpm
